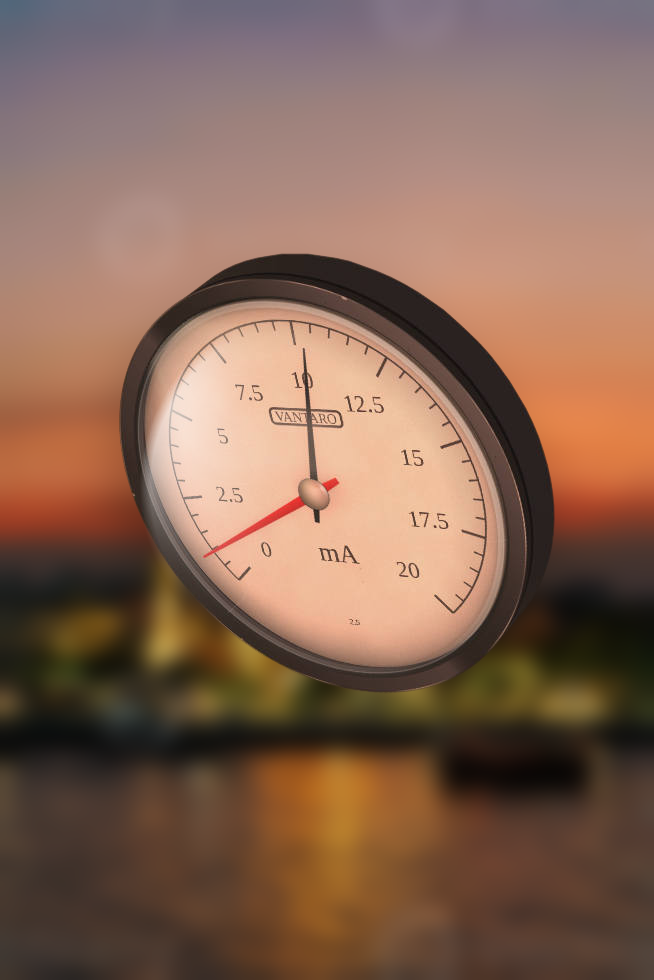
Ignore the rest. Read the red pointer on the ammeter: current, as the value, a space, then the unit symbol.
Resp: 1 mA
